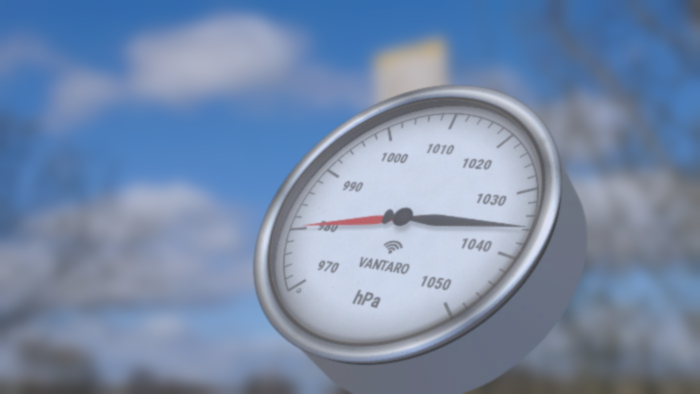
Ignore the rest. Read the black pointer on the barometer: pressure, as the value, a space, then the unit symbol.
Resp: 1036 hPa
